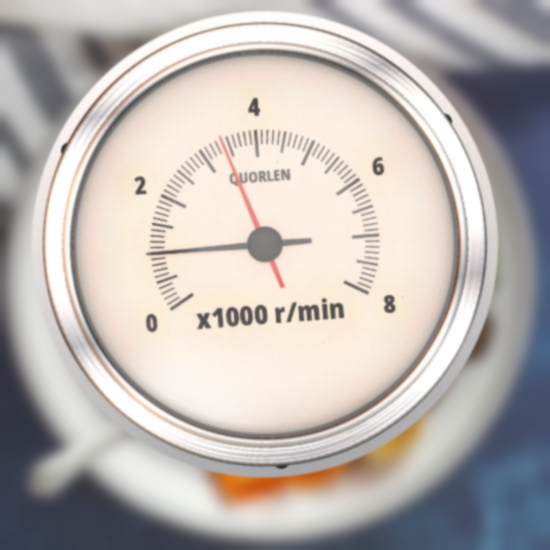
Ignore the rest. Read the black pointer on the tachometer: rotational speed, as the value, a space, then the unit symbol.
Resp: 1000 rpm
